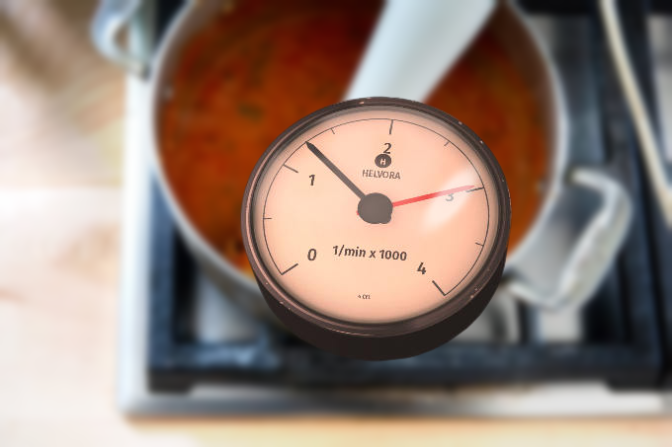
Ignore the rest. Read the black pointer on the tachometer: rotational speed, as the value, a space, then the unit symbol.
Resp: 1250 rpm
